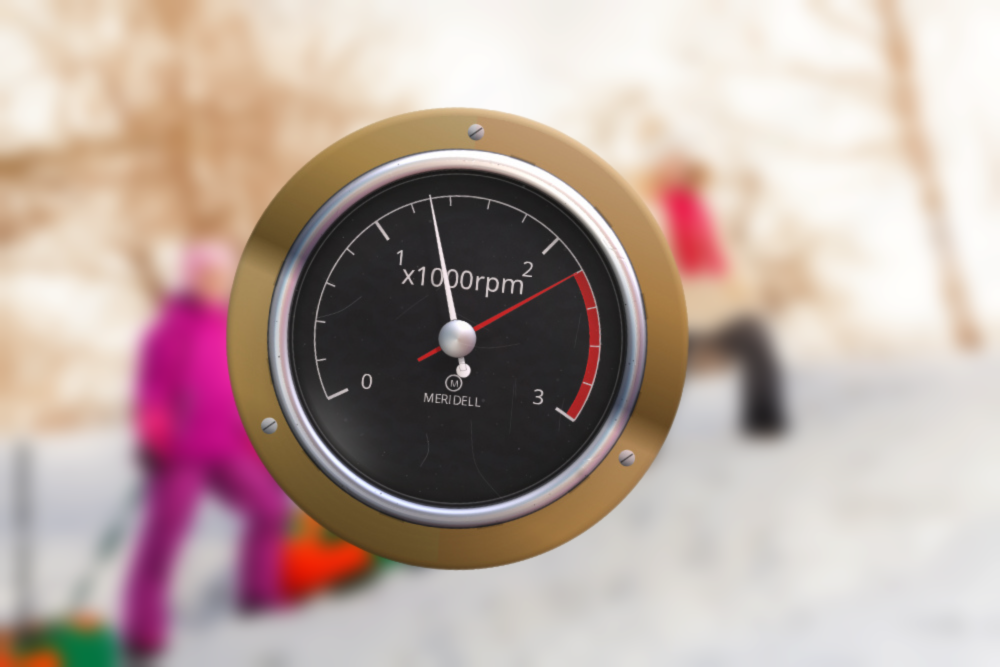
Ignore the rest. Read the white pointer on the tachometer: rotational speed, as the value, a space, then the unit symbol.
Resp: 1300 rpm
